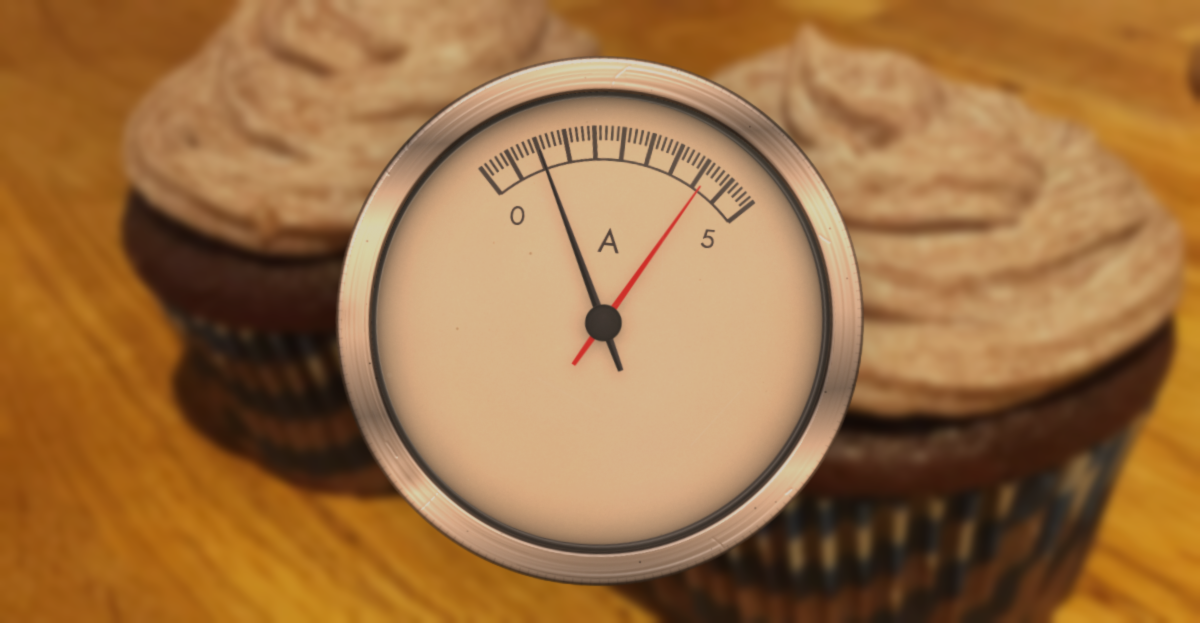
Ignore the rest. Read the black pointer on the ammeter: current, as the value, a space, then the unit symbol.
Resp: 1 A
